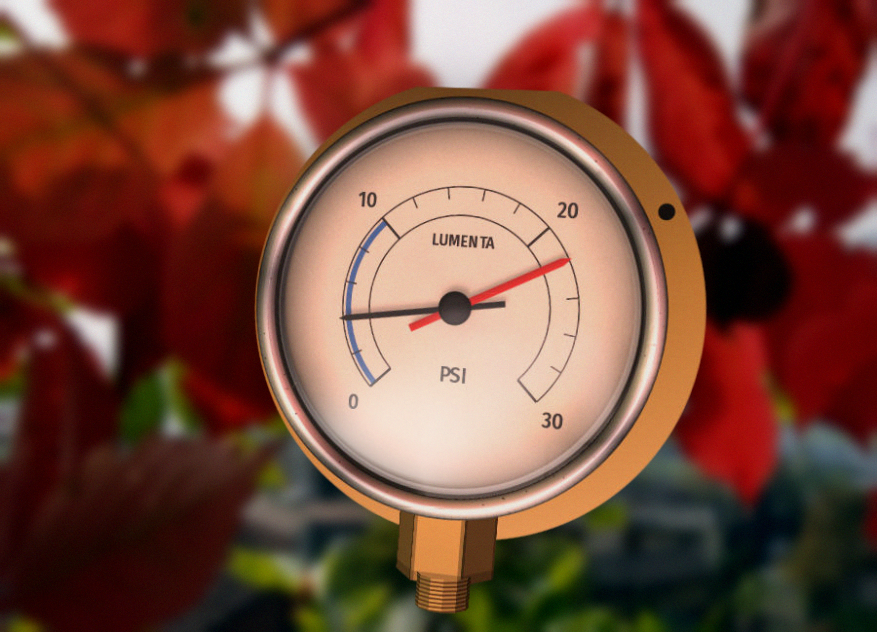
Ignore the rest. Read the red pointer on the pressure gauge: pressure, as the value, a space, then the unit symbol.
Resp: 22 psi
